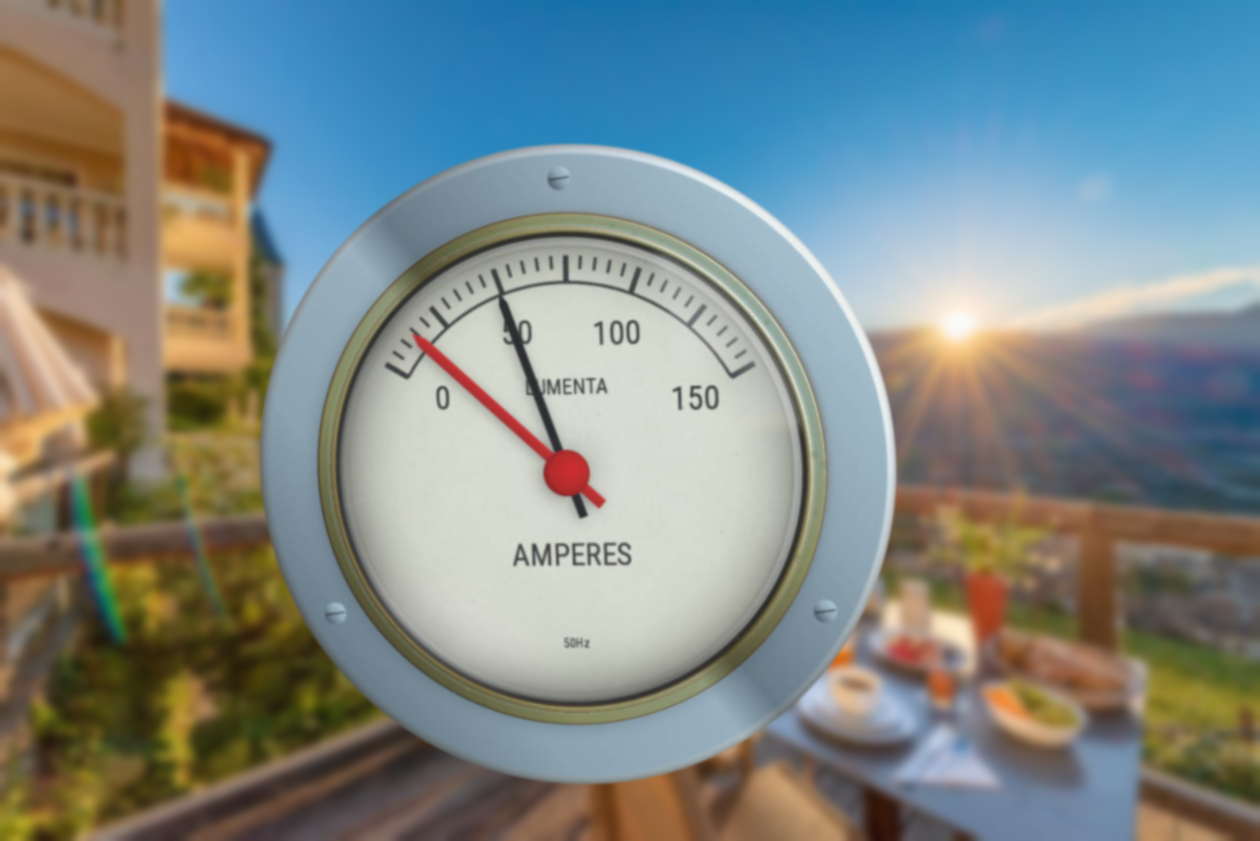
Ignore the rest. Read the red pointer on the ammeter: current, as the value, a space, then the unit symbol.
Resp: 15 A
